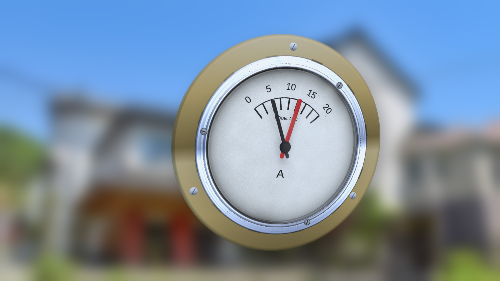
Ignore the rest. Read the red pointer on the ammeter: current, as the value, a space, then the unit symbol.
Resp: 12.5 A
